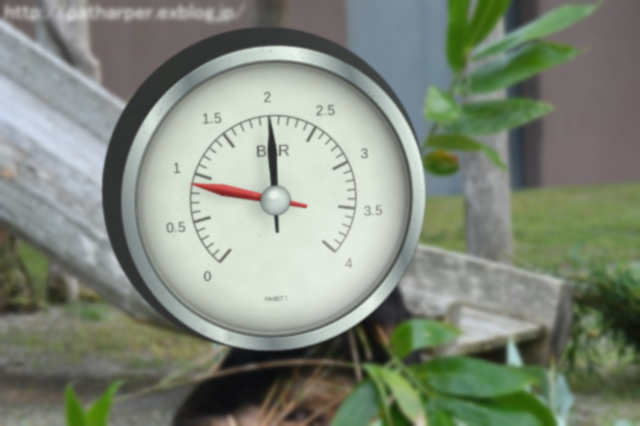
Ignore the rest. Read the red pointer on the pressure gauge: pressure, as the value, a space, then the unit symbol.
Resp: 0.9 bar
